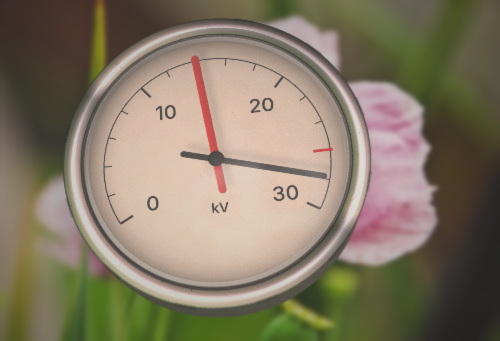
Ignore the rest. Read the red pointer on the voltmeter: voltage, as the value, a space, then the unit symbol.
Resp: 14 kV
